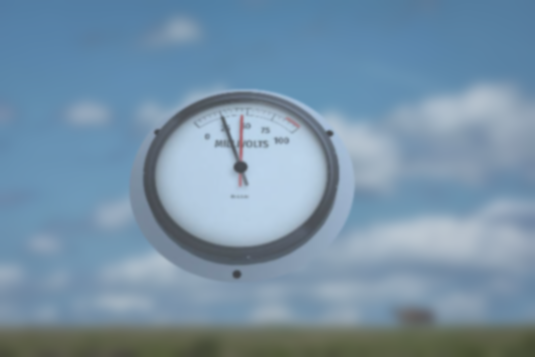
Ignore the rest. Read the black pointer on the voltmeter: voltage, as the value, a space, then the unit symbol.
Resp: 25 mV
